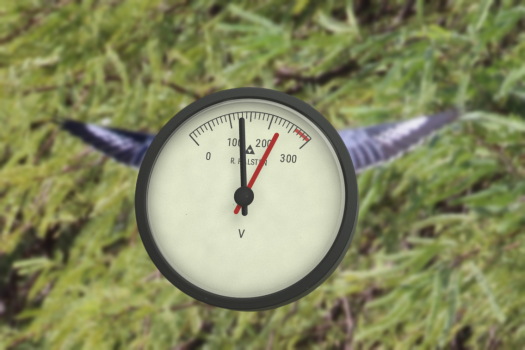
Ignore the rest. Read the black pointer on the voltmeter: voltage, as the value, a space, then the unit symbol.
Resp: 130 V
